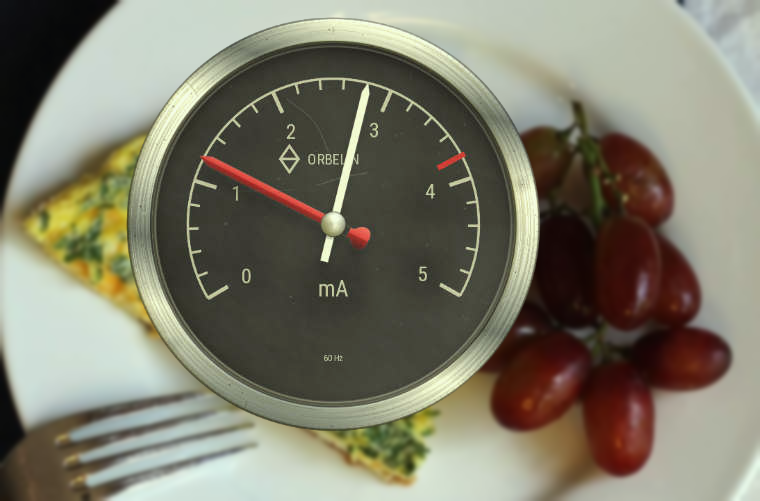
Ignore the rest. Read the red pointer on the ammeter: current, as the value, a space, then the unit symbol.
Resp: 1.2 mA
